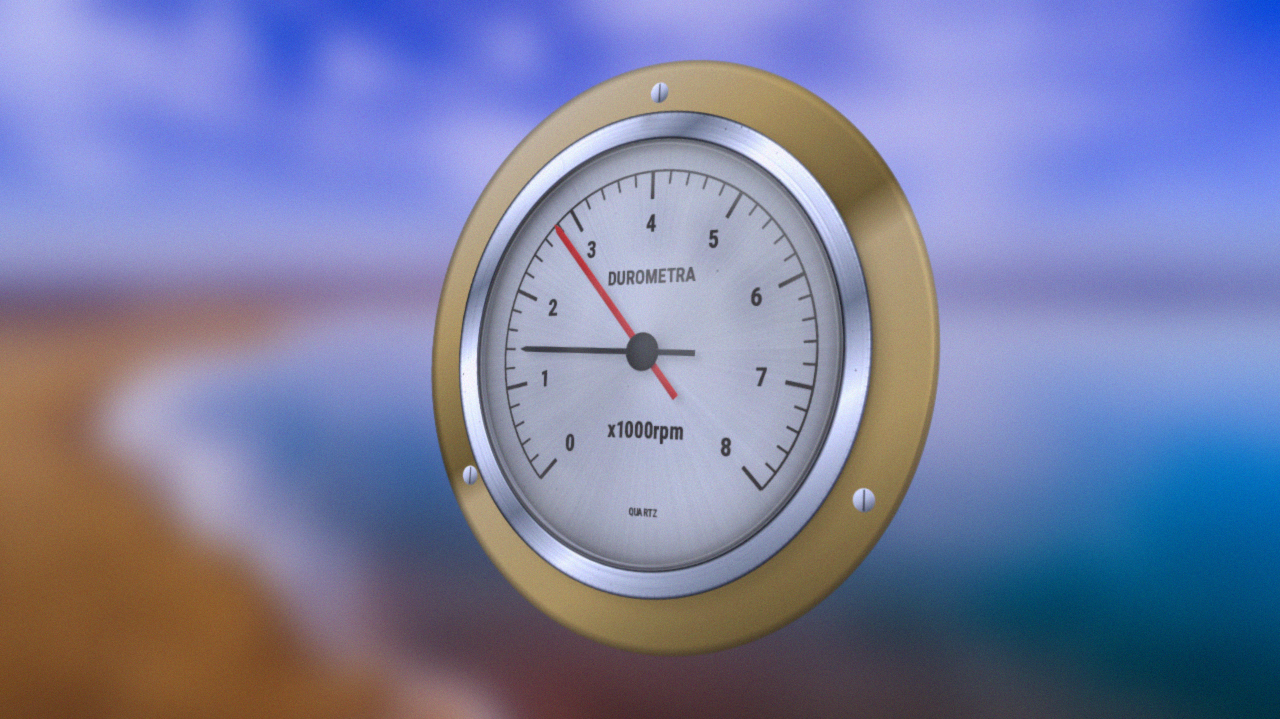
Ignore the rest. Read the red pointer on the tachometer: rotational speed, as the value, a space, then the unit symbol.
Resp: 2800 rpm
